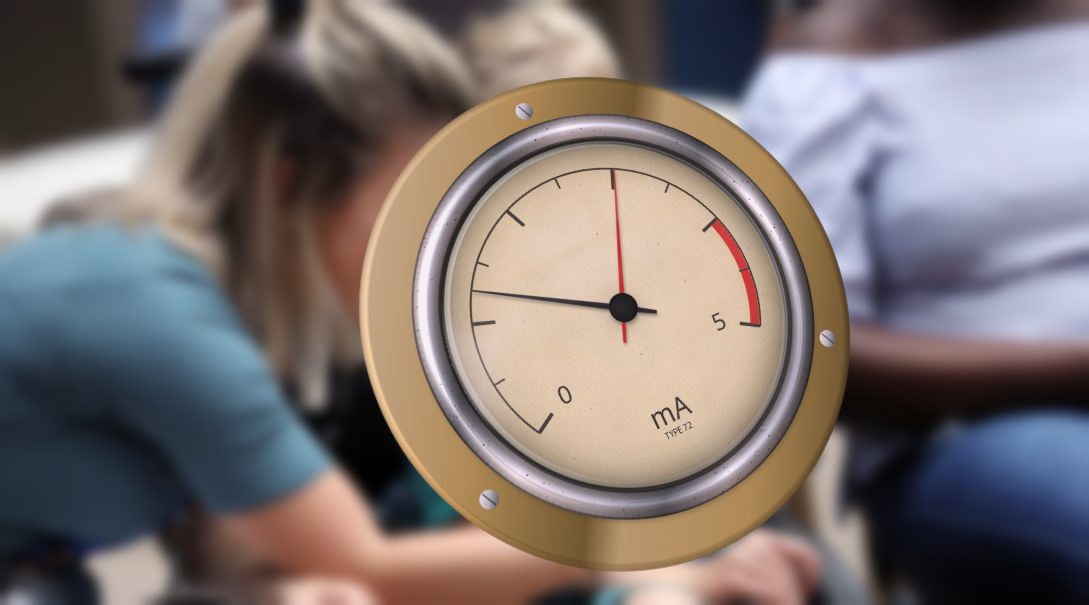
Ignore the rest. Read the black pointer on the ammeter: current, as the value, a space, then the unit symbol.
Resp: 1.25 mA
